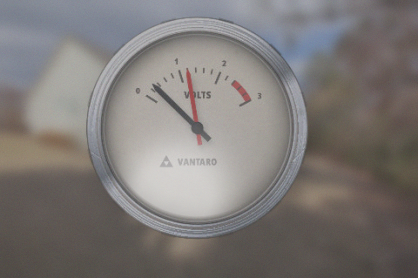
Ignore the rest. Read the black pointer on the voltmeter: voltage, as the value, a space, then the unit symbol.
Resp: 0.3 V
